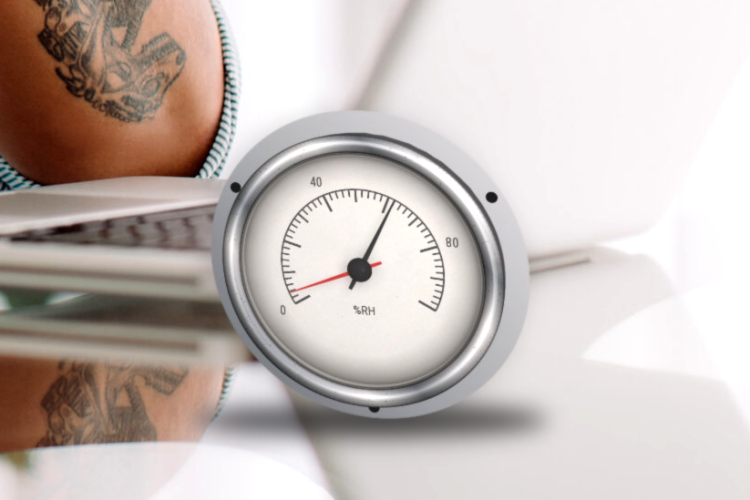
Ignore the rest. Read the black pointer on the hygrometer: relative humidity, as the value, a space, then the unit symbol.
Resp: 62 %
